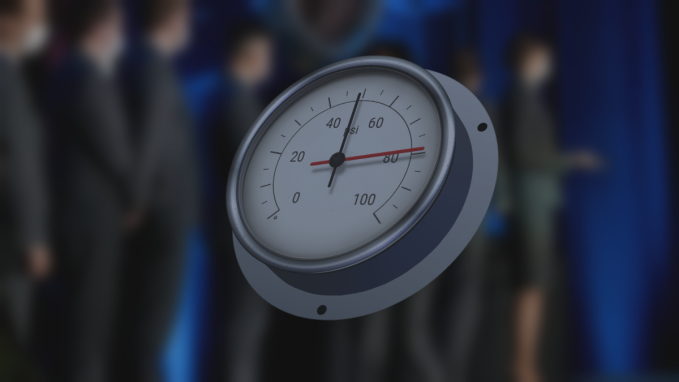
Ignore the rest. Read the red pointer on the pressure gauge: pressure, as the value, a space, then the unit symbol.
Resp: 80 psi
